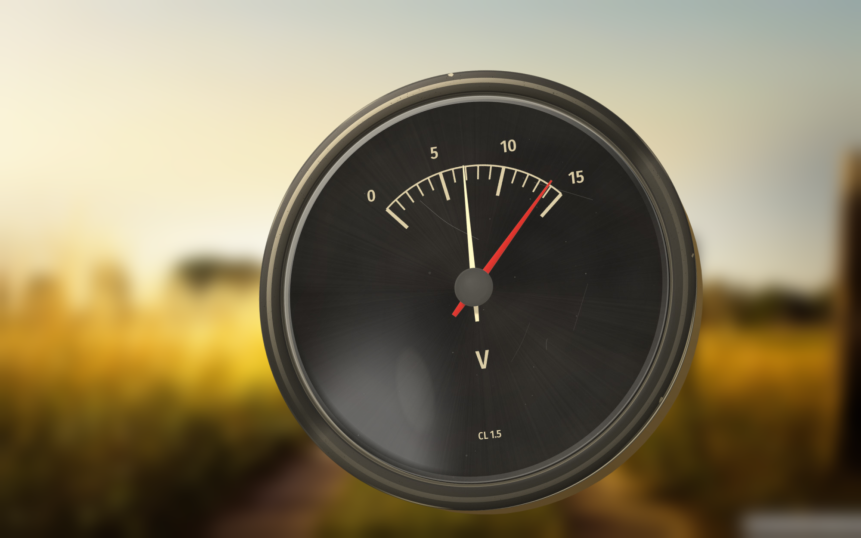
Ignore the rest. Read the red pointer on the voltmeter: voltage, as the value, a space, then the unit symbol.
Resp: 14 V
